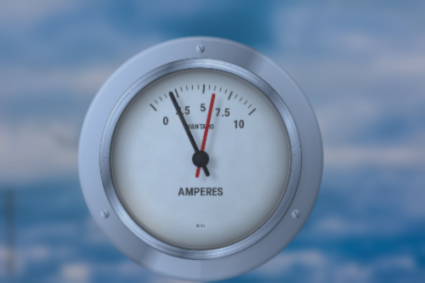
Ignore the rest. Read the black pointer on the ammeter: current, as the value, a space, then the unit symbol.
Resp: 2 A
